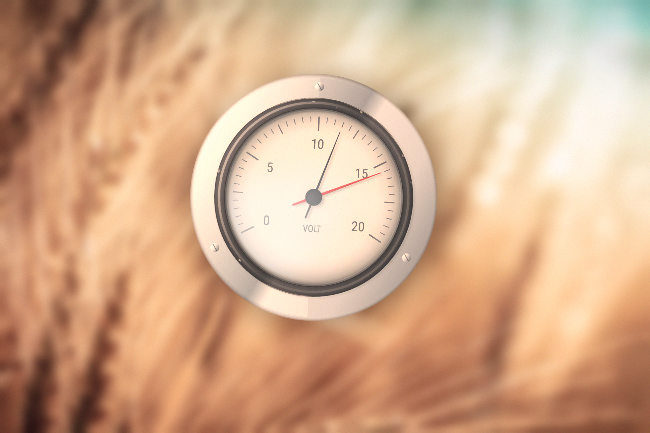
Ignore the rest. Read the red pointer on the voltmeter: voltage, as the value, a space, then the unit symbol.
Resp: 15.5 V
